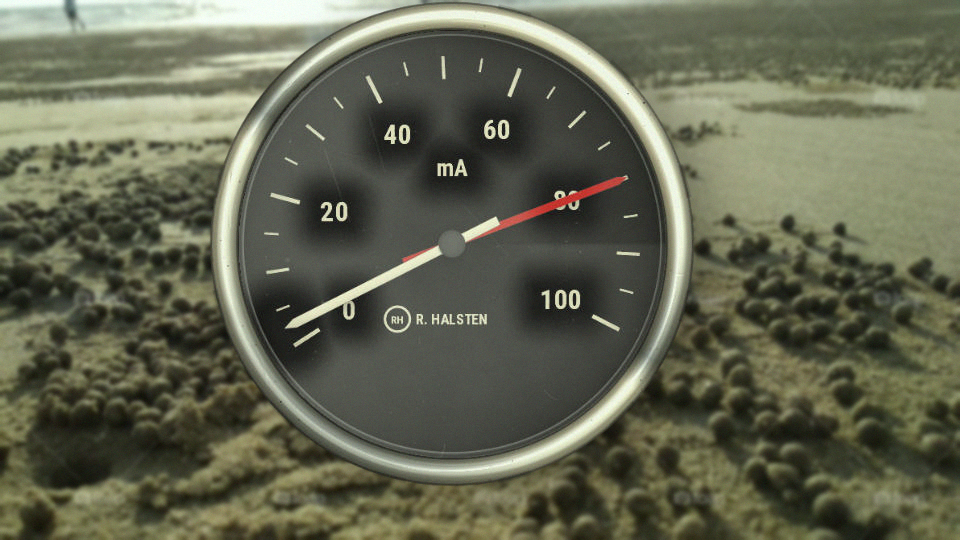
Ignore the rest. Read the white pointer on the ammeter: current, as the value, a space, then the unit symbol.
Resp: 2.5 mA
